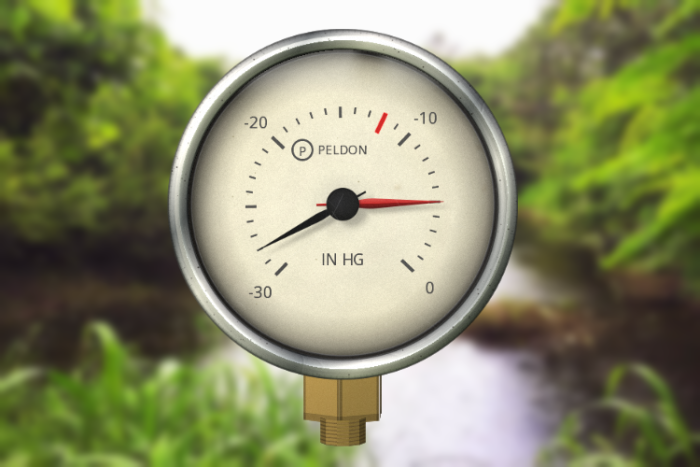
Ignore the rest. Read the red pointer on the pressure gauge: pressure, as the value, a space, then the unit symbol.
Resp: -5 inHg
